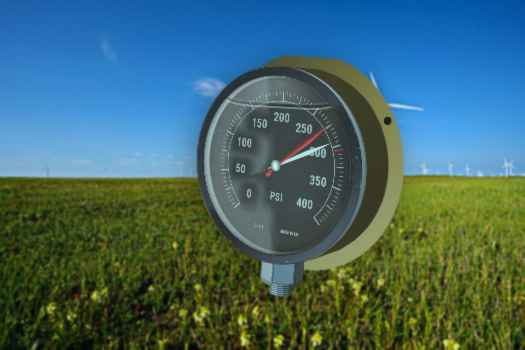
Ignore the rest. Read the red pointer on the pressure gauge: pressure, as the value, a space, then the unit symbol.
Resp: 275 psi
